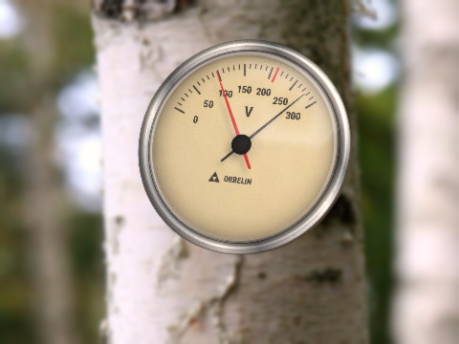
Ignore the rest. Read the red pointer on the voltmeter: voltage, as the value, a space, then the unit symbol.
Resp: 100 V
